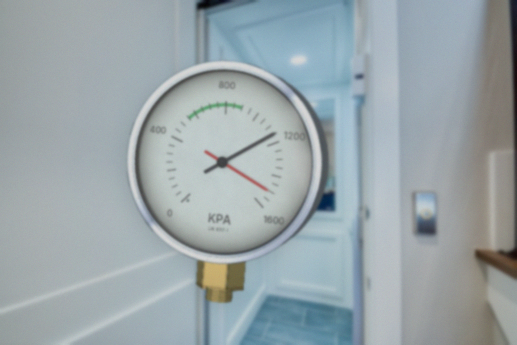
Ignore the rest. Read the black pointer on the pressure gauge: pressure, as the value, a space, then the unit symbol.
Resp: 1150 kPa
